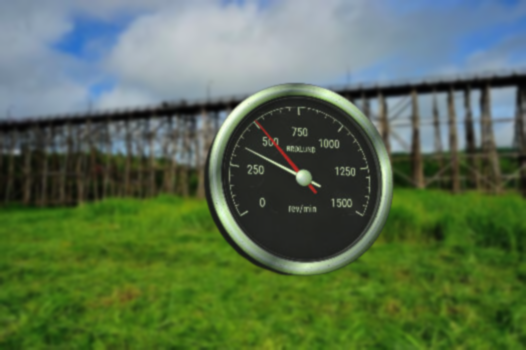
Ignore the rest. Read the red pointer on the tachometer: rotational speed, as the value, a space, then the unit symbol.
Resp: 500 rpm
